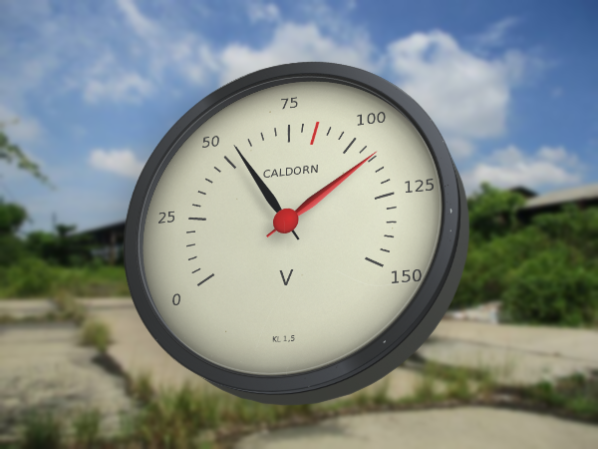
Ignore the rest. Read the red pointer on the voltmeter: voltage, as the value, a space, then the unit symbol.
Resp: 110 V
